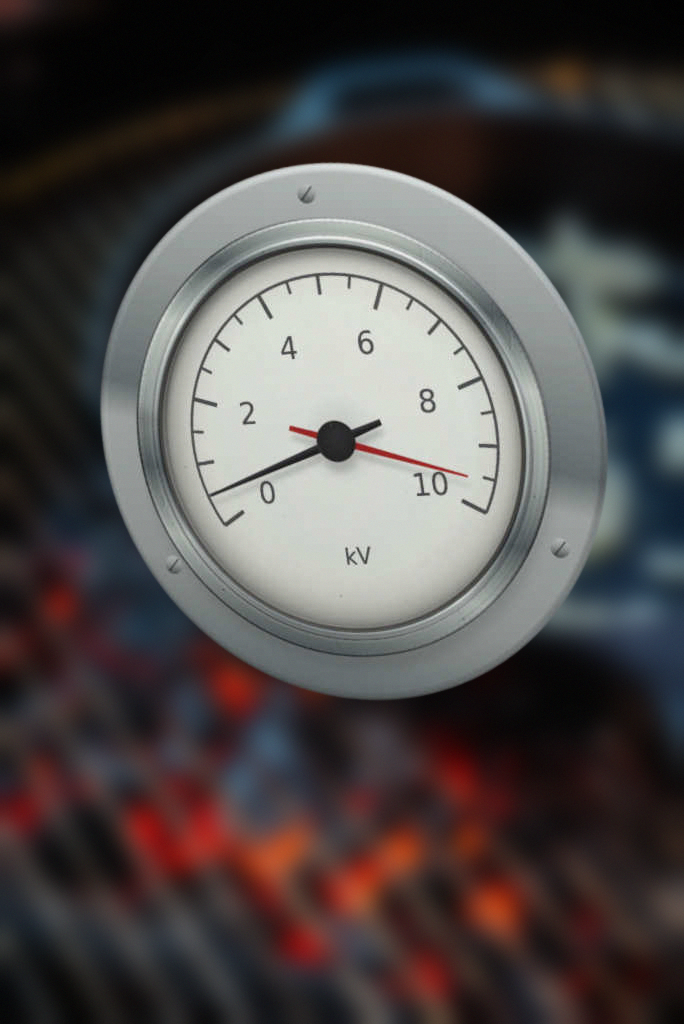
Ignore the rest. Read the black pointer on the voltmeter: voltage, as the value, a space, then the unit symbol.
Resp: 0.5 kV
